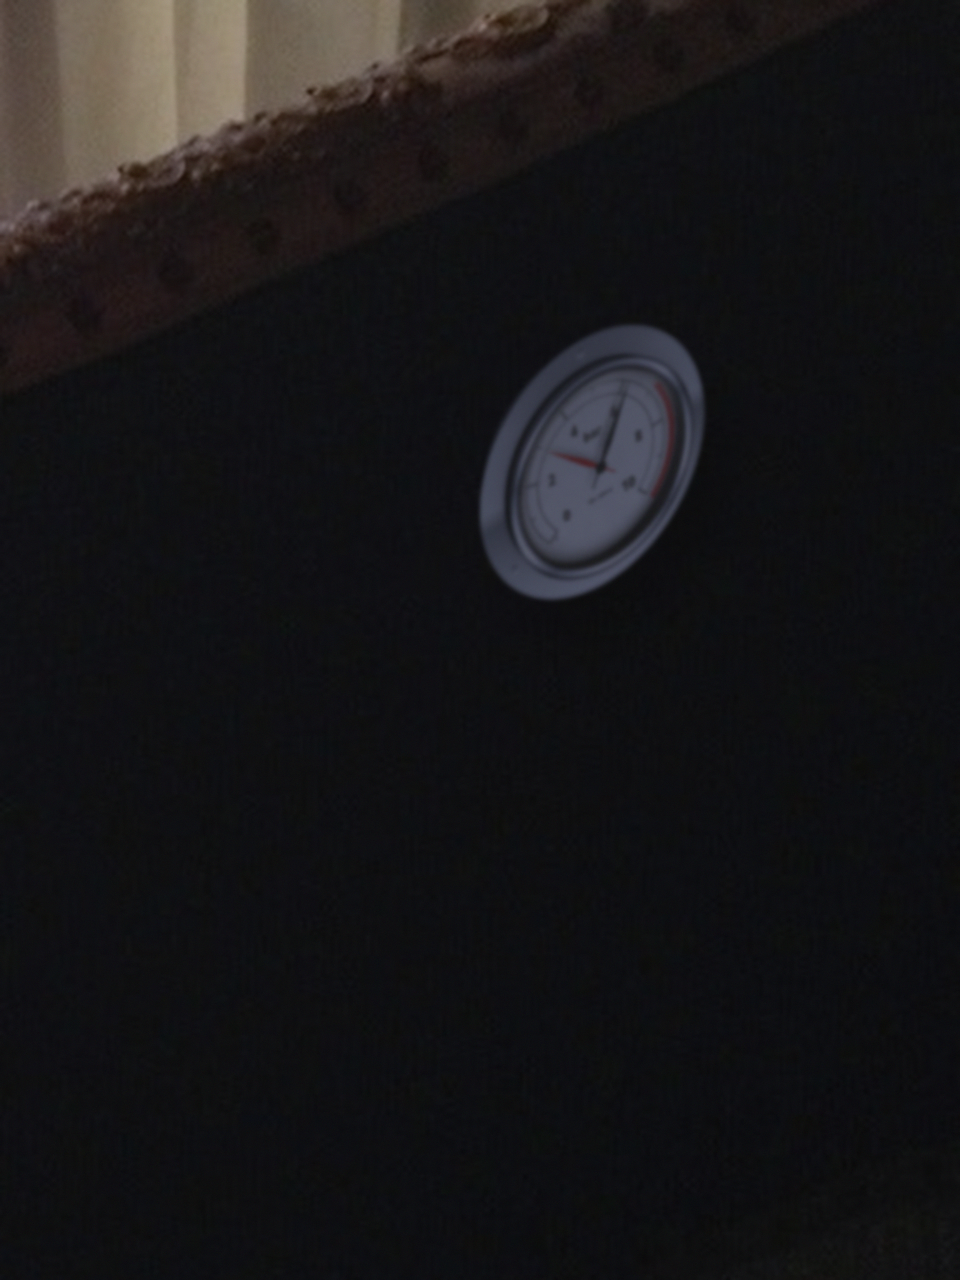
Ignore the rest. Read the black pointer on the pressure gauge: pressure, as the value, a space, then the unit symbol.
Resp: 6 bar
